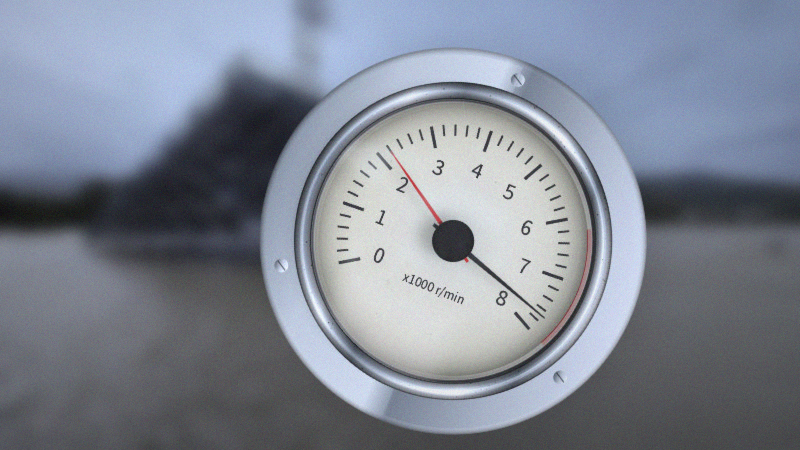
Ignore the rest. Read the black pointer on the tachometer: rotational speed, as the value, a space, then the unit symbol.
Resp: 7700 rpm
